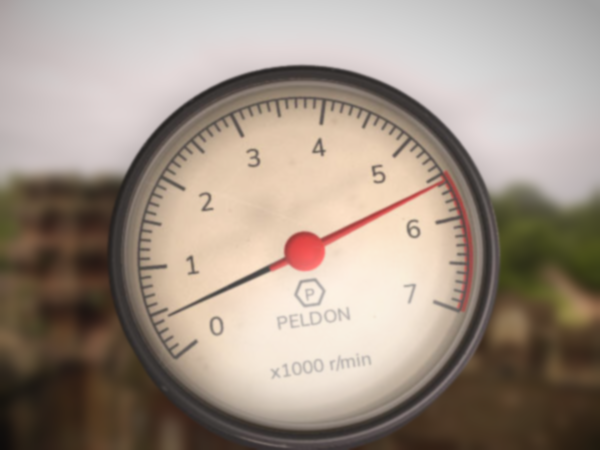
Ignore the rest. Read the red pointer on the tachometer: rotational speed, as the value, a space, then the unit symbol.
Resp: 5600 rpm
